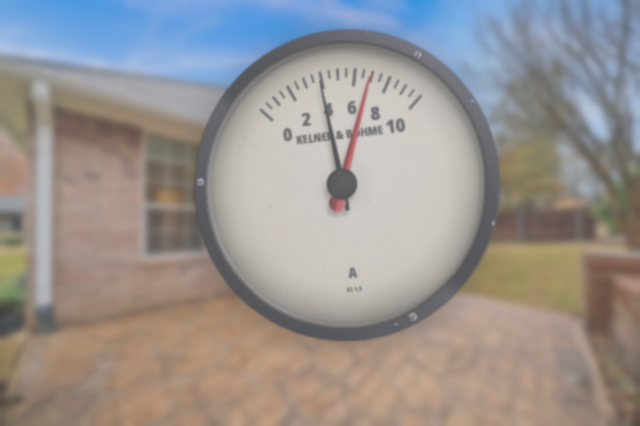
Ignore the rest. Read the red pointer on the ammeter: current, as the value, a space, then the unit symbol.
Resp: 7 A
